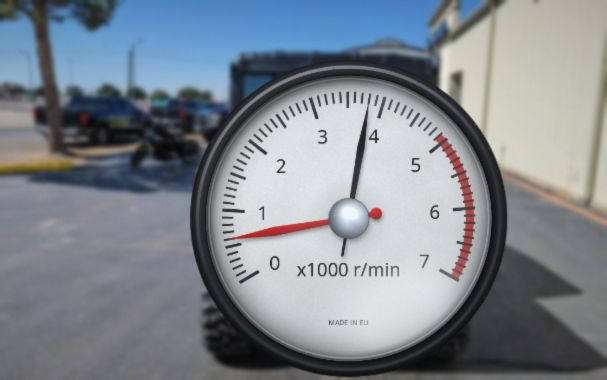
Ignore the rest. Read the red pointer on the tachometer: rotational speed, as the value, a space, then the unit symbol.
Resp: 600 rpm
